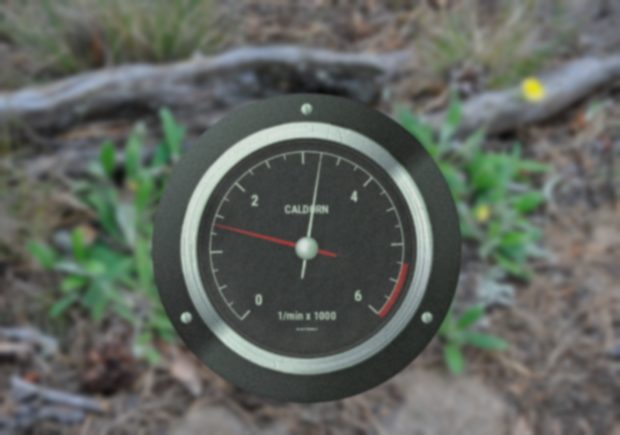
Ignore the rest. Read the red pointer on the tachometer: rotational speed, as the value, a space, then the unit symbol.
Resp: 1375 rpm
